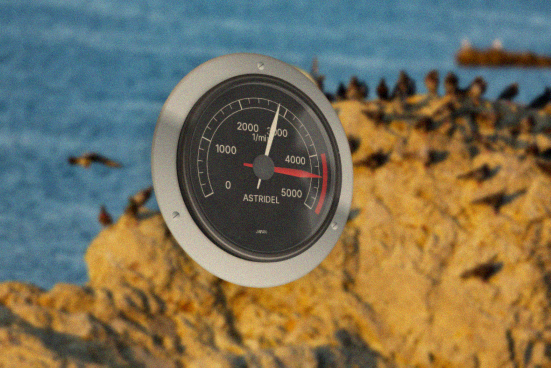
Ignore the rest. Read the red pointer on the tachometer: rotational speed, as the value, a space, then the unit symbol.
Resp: 4400 rpm
